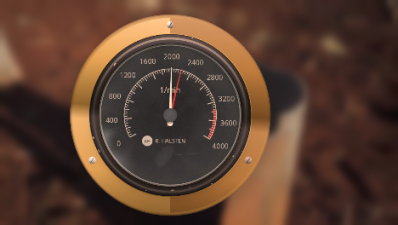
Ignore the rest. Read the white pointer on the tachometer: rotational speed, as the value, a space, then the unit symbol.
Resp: 2000 rpm
